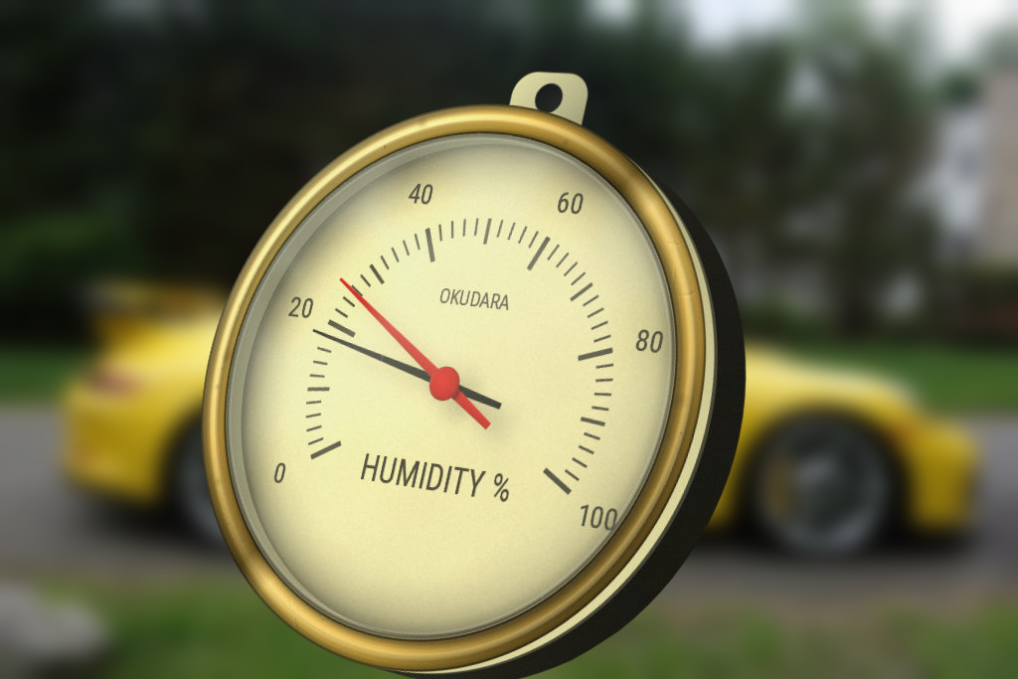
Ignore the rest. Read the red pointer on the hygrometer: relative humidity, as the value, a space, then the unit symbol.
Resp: 26 %
